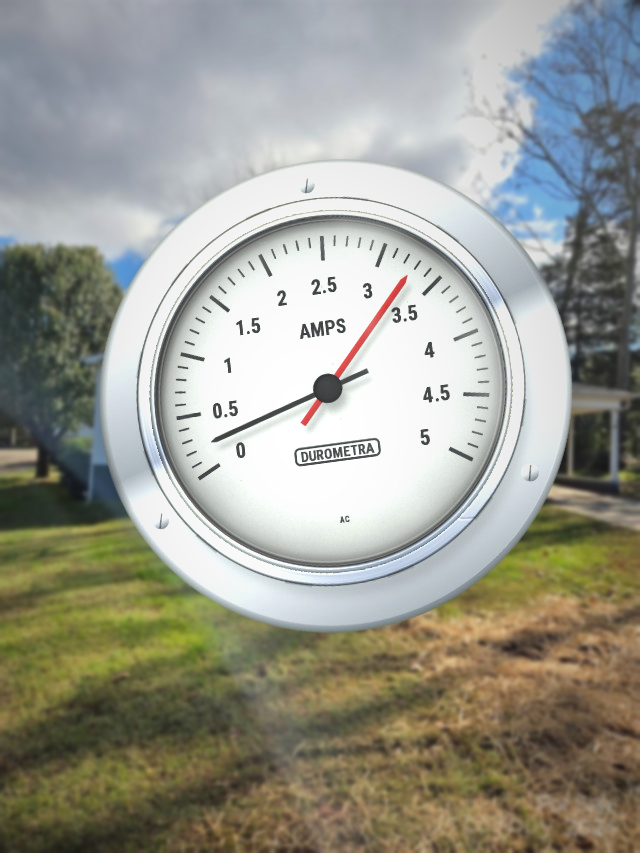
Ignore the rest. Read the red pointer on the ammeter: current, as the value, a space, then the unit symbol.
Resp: 3.3 A
